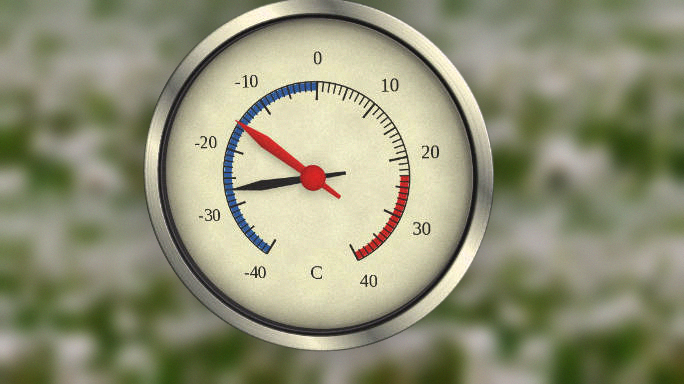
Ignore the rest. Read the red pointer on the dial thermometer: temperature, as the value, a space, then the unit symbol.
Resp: -15 °C
